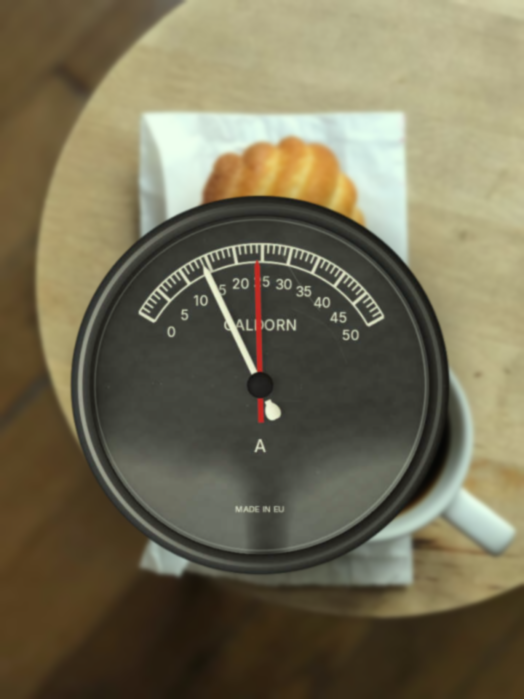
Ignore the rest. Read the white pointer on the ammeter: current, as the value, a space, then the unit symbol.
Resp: 14 A
